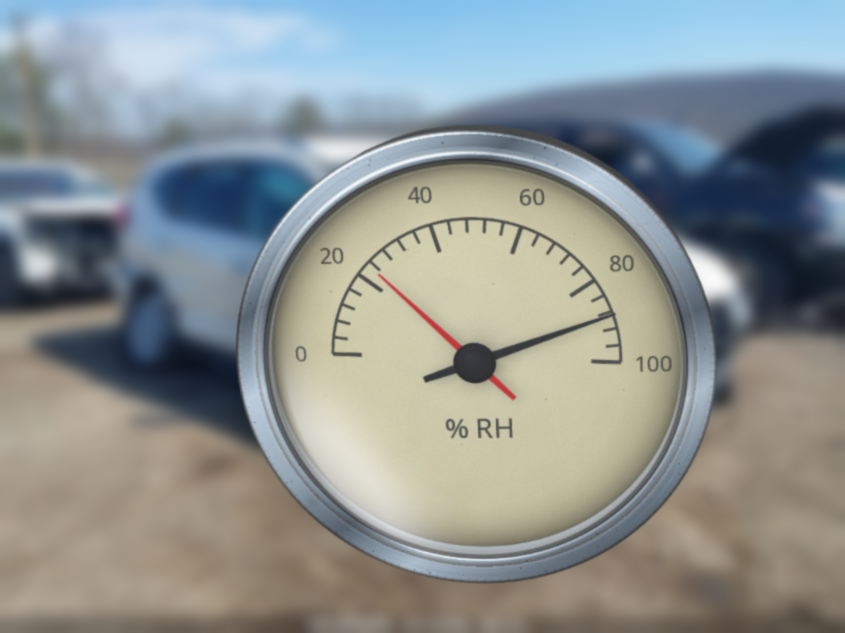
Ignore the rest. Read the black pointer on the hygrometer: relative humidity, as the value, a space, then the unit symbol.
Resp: 88 %
